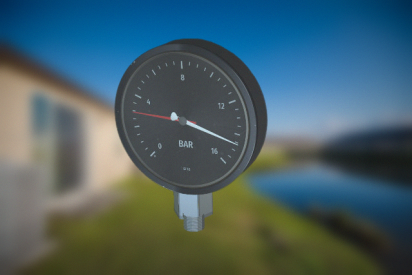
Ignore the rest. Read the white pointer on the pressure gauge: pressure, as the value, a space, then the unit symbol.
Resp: 14.5 bar
